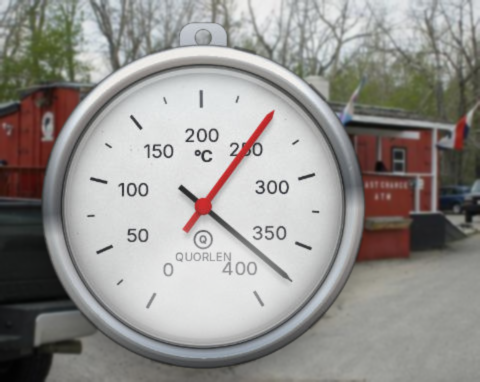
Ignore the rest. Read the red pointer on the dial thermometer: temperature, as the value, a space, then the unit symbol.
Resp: 250 °C
